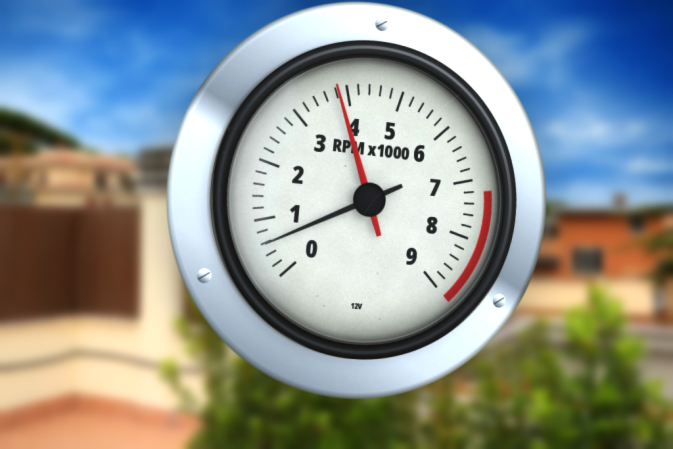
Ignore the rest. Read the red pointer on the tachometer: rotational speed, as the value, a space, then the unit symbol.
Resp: 3800 rpm
